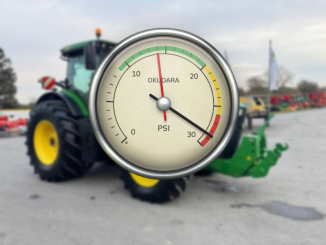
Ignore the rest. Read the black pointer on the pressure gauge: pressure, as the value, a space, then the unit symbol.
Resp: 28.5 psi
